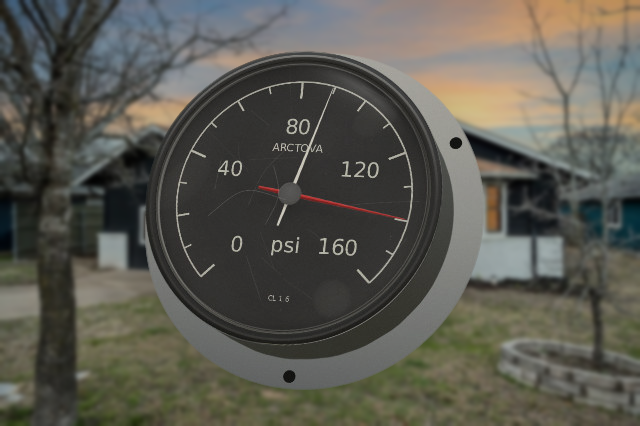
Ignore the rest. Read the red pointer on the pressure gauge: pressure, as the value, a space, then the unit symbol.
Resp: 140 psi
